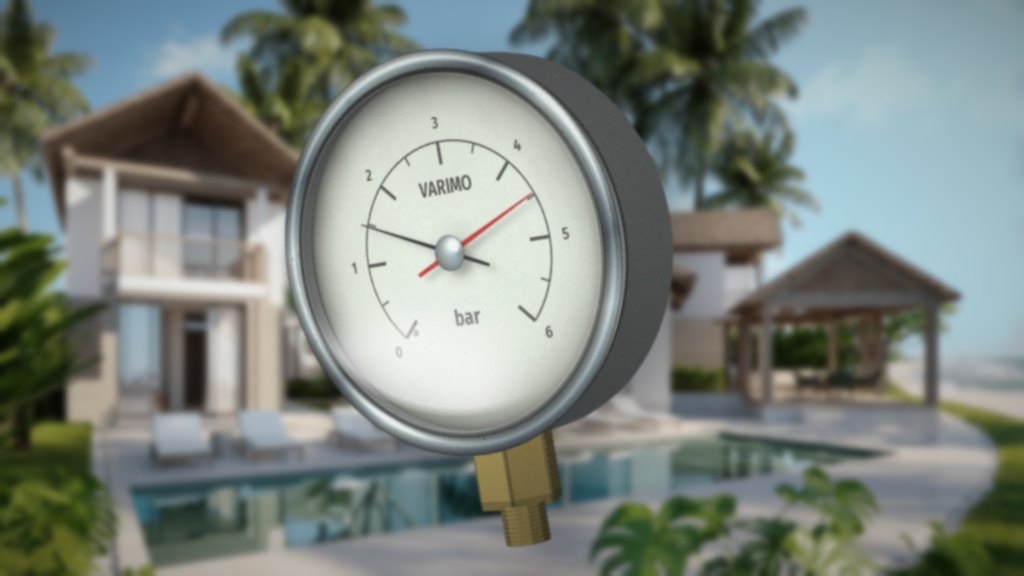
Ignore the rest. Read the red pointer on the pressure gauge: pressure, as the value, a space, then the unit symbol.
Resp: 4.5 bar
